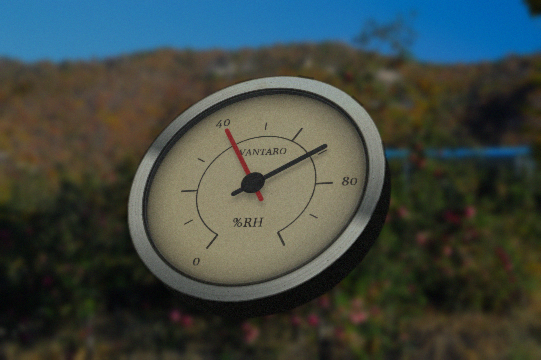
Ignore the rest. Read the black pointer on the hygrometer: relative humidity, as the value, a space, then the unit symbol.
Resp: 70 %
